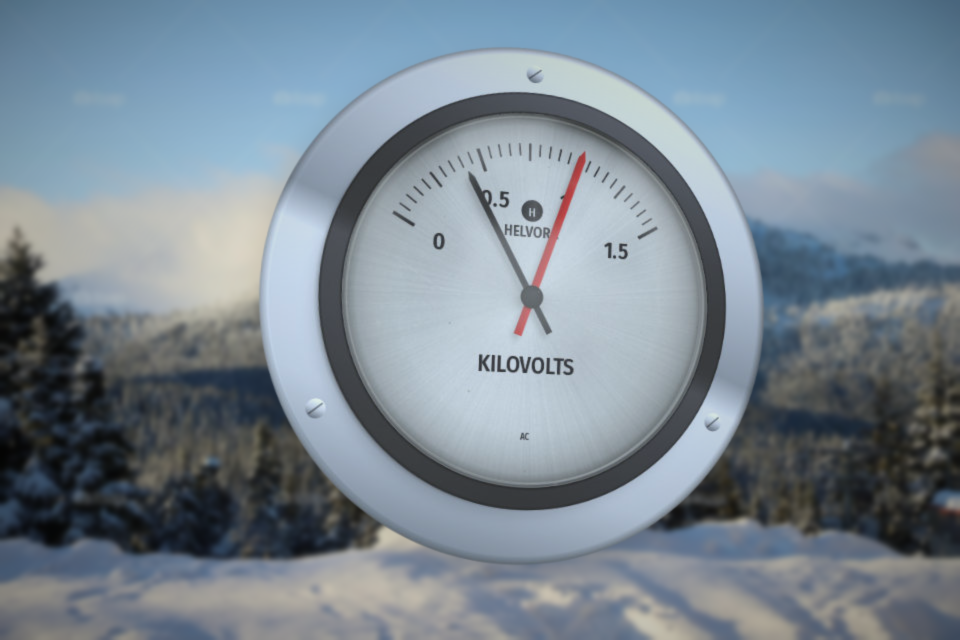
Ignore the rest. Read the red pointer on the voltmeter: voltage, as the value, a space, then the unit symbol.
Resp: 1 kV
